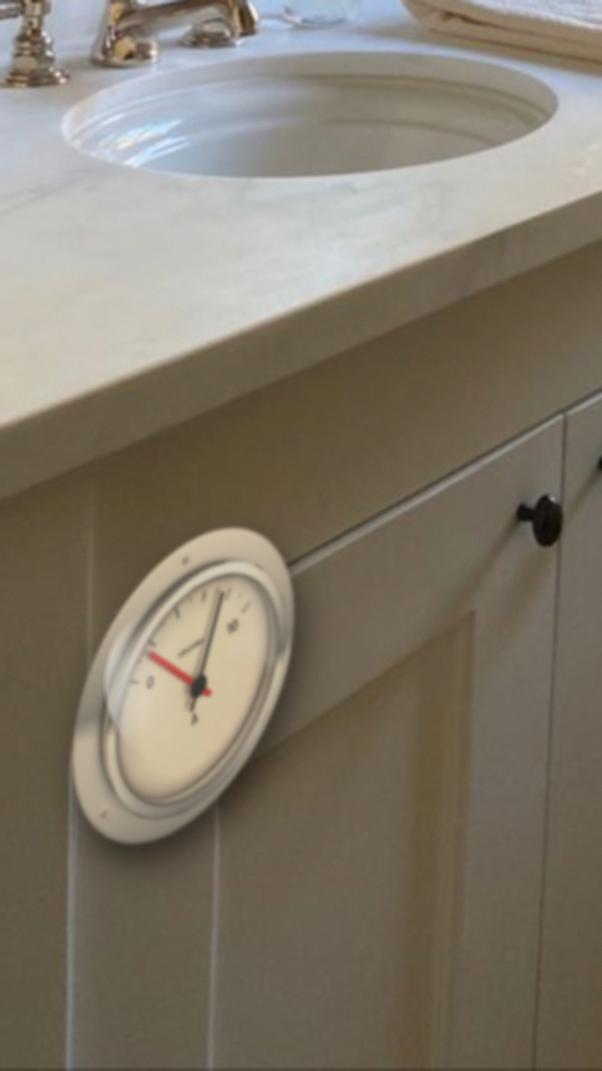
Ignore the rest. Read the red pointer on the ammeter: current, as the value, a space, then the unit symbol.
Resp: 1.5 A
